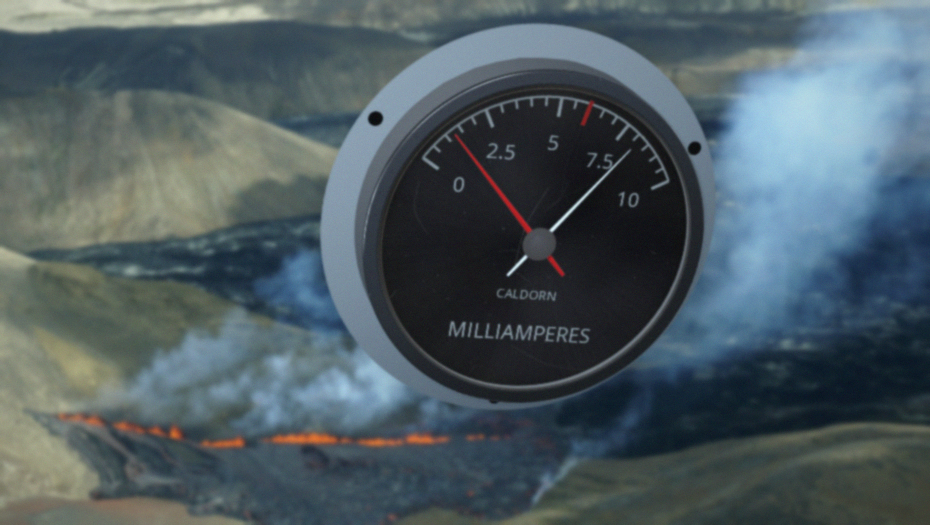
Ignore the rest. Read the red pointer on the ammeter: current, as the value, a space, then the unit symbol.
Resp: 1.25 mA
